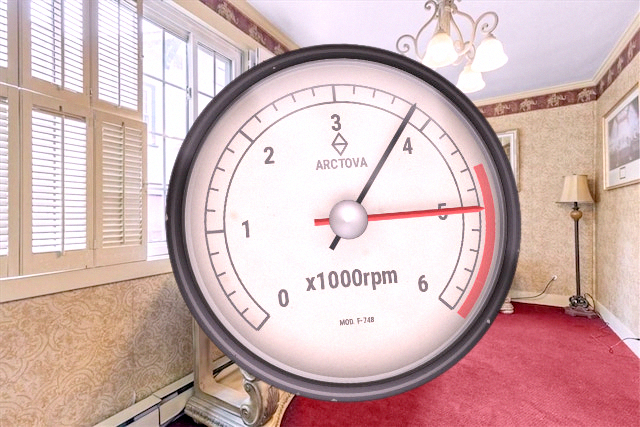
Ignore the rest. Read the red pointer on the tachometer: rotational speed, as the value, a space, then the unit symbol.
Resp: 5000 rpm
